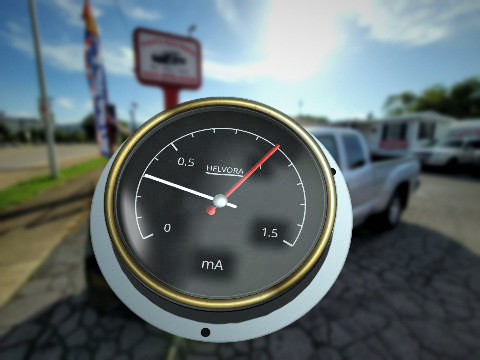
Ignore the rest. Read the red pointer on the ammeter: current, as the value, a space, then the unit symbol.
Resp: 1 mA
